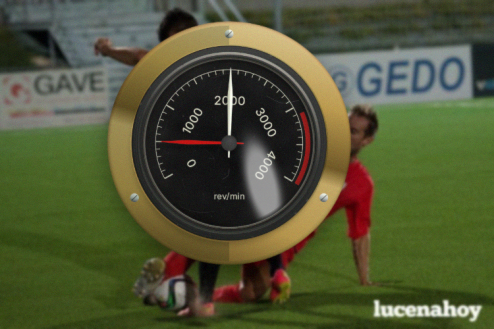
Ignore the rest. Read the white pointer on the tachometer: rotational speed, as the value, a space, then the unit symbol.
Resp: 2000 rpm
